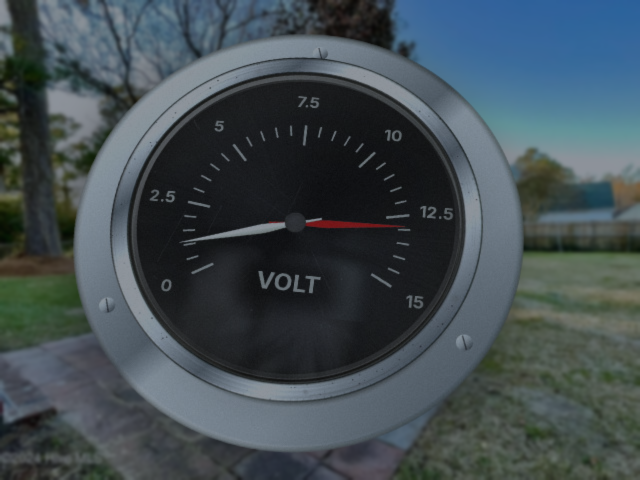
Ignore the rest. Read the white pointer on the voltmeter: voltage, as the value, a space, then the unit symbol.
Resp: 1 V
